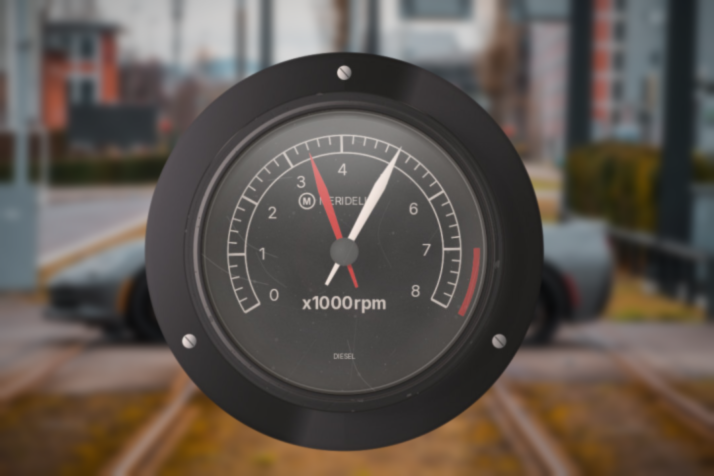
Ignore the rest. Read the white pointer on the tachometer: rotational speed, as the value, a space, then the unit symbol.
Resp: 5000 rpm
